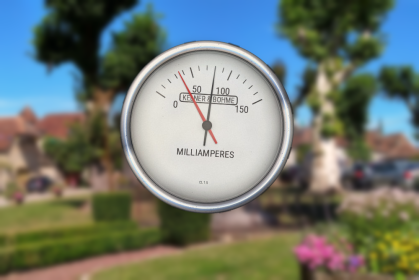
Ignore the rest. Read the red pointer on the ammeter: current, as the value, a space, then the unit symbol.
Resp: 35 mA
